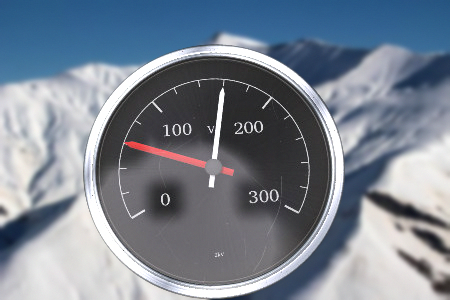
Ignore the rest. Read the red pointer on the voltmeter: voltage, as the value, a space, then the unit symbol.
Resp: 60 V
